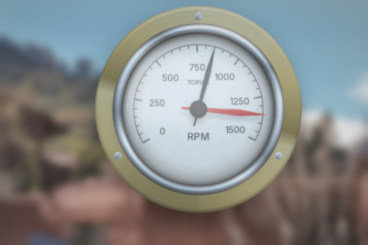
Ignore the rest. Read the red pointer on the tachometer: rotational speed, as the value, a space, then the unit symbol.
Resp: 1350 rpm
